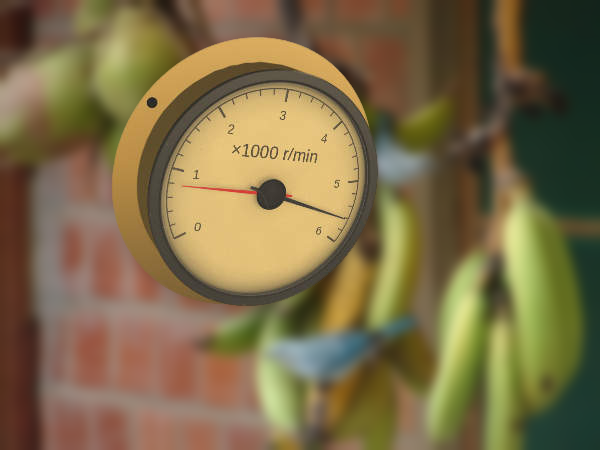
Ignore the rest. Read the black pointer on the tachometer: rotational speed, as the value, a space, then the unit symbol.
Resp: 5600 rpm
